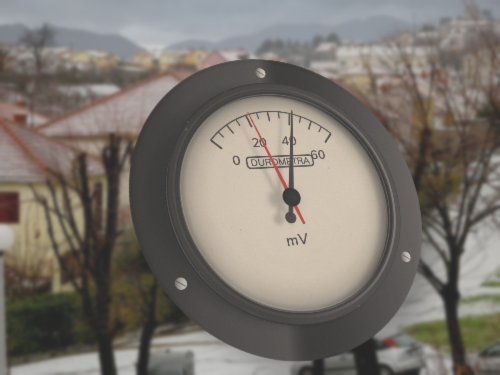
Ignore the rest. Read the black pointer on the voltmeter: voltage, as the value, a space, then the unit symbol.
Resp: 40 mV
